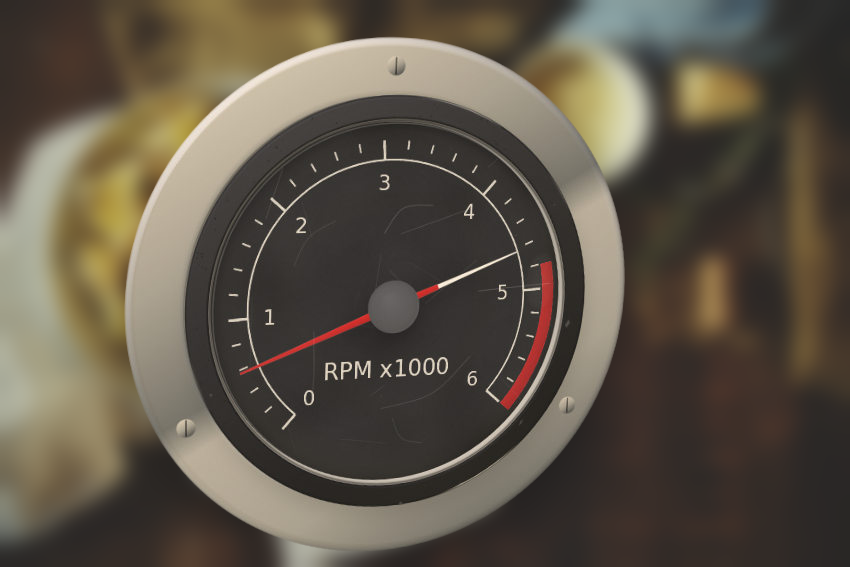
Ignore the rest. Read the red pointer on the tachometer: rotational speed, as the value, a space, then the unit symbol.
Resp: 600 rpm
